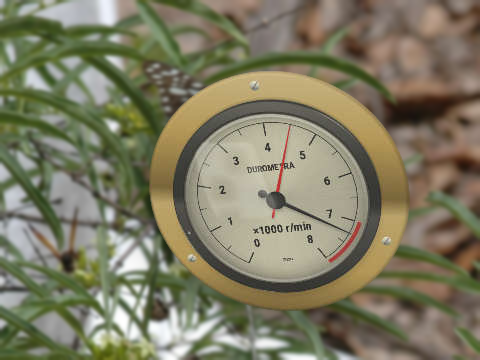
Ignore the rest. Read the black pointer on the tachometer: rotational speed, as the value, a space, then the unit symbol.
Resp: 7250 rpm
